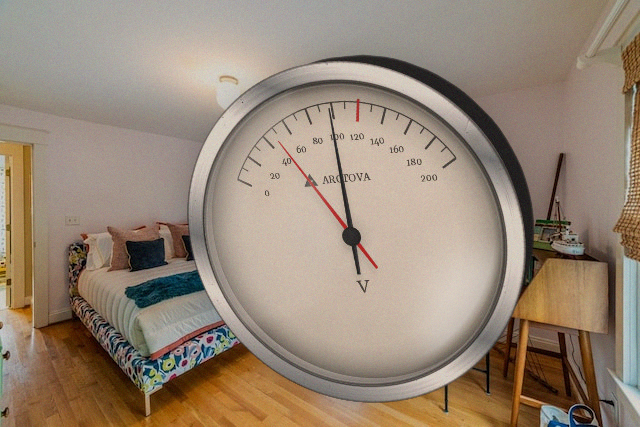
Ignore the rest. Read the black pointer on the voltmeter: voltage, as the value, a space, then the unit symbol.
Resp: 100 V
